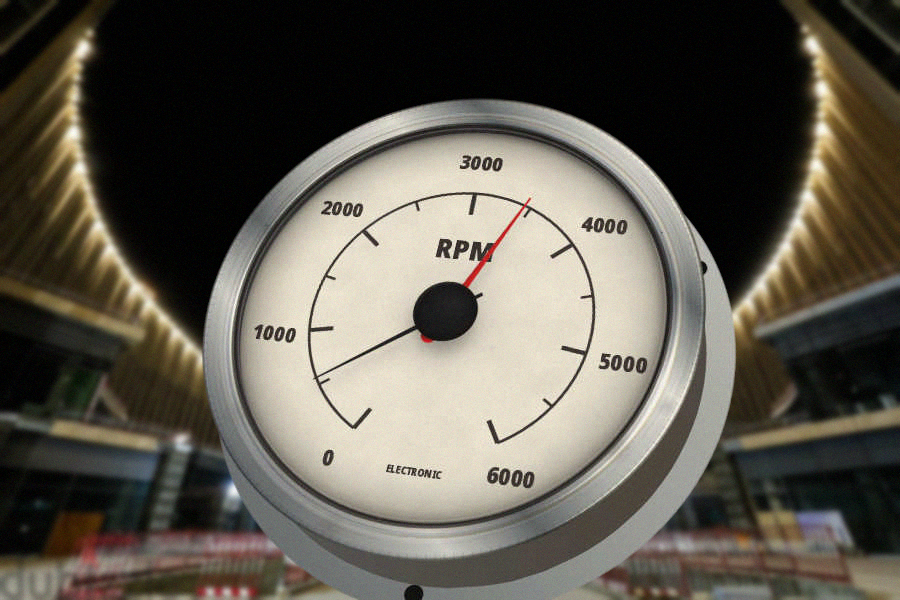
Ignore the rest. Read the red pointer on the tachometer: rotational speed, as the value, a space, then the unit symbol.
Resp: 3500 rpm
